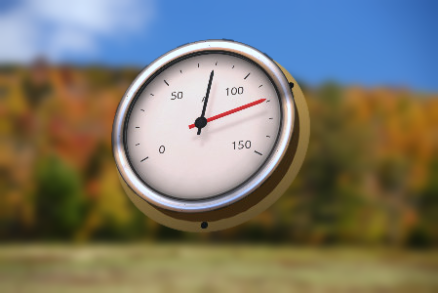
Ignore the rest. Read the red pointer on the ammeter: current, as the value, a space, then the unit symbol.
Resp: 120 A
